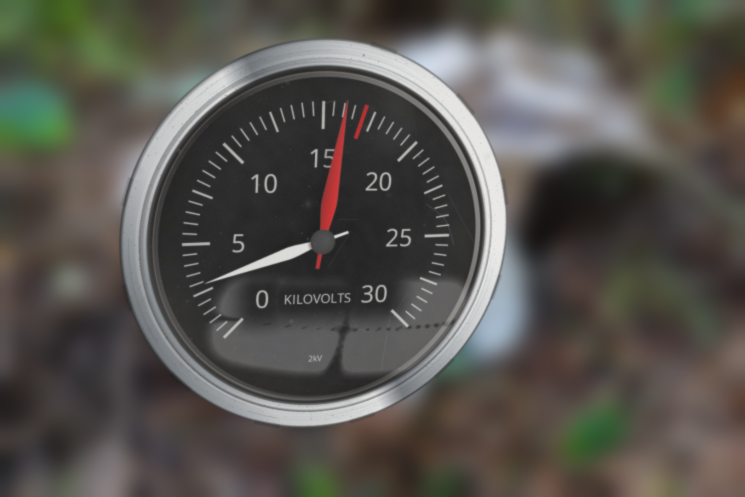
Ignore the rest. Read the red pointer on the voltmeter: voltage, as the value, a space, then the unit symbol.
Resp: 16 kV
